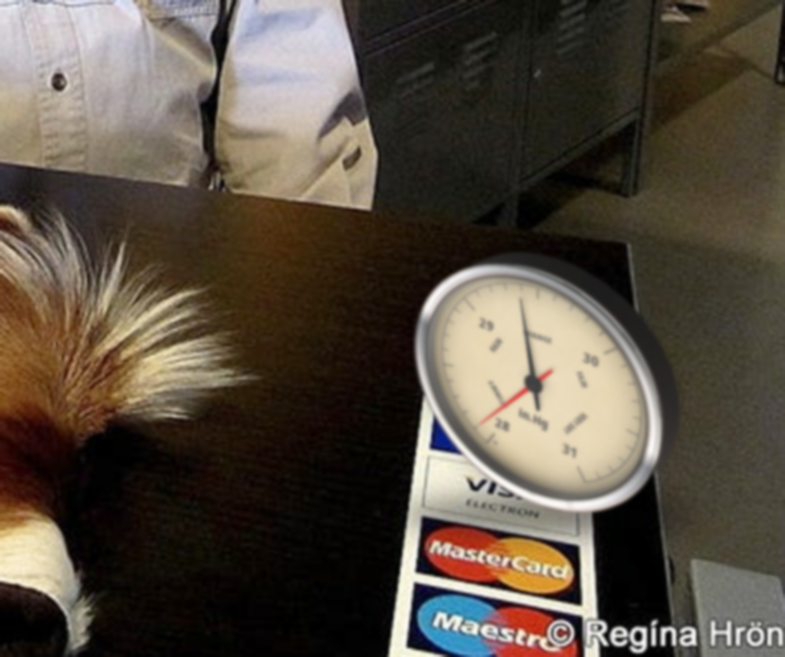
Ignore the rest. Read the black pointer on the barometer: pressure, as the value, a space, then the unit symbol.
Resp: 29.4 inHg
